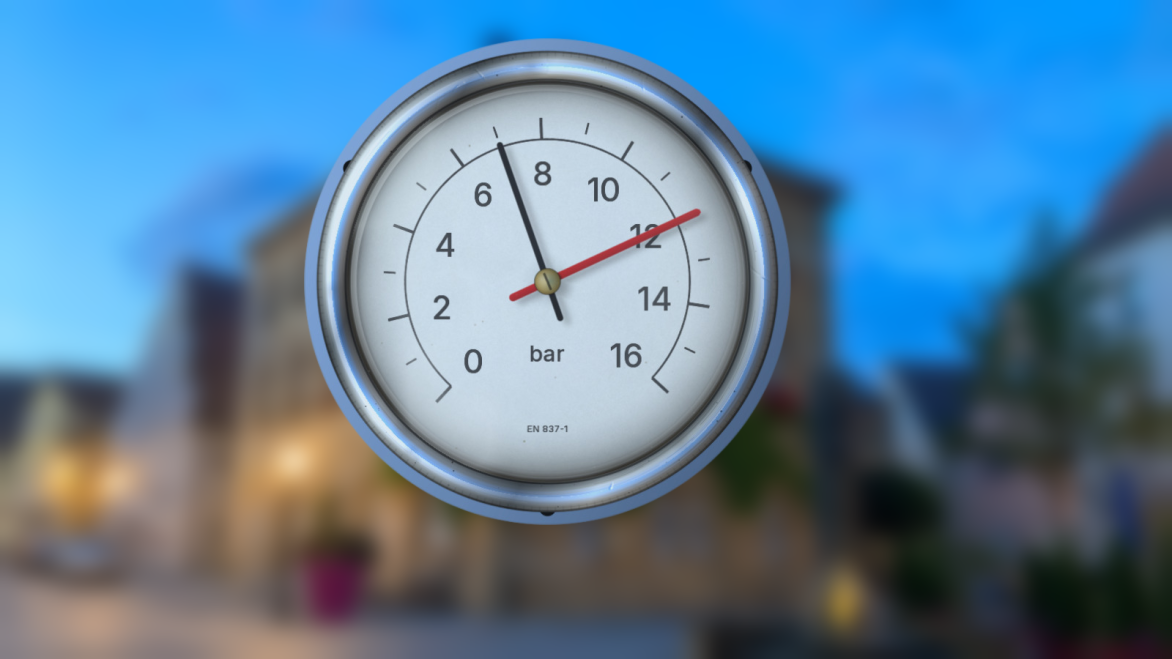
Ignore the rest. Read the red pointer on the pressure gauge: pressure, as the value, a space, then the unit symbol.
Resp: 12 bar
